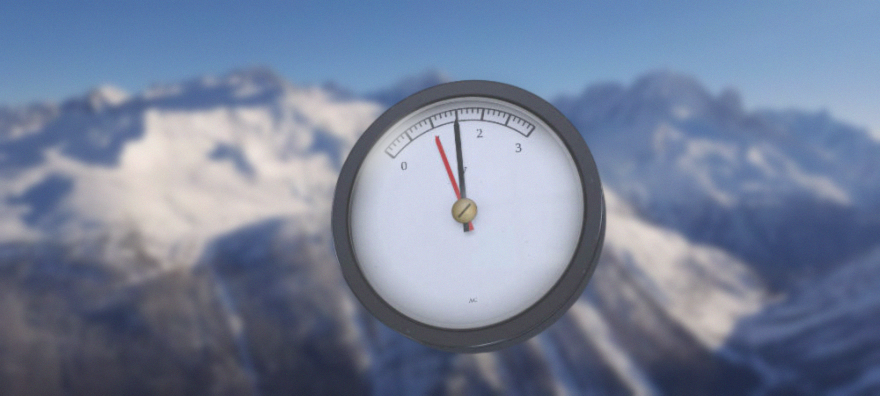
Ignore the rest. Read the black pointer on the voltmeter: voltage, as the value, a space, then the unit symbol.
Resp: 1.5 V
